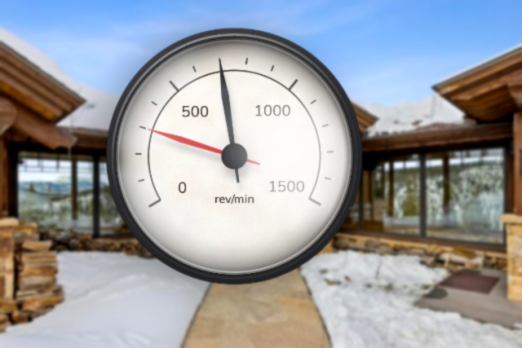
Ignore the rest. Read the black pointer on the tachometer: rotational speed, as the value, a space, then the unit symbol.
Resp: 700 rpm
